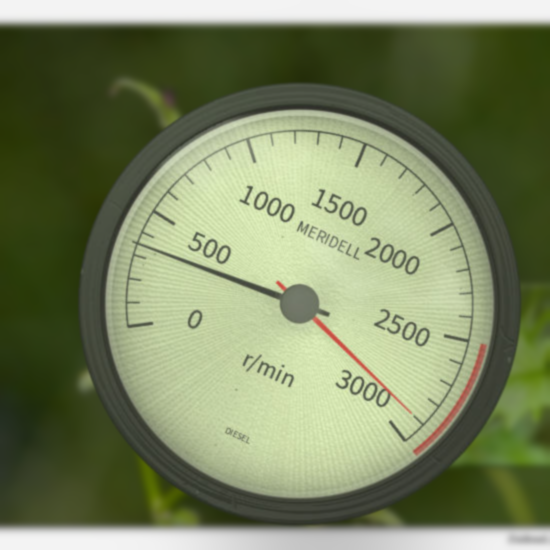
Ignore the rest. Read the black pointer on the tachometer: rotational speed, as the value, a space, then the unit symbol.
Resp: 350 rpm
